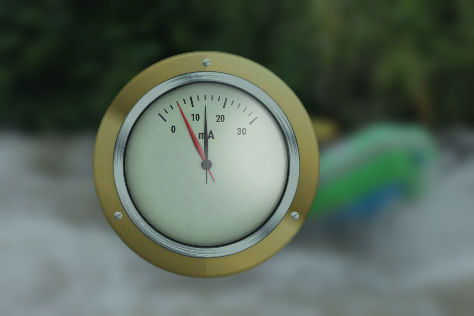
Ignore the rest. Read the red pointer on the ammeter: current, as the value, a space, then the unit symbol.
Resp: 6 mA
